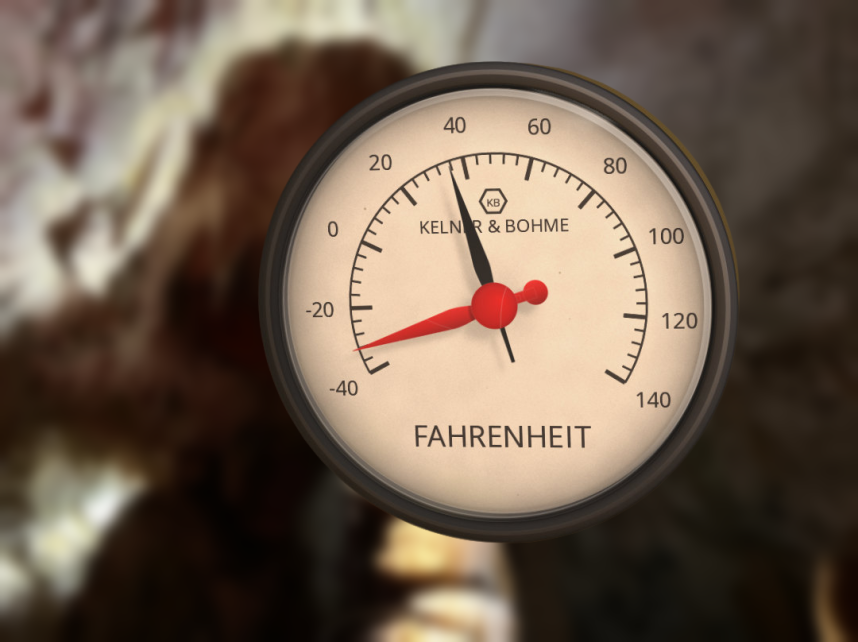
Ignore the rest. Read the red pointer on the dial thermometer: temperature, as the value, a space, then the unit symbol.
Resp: -32 °F
